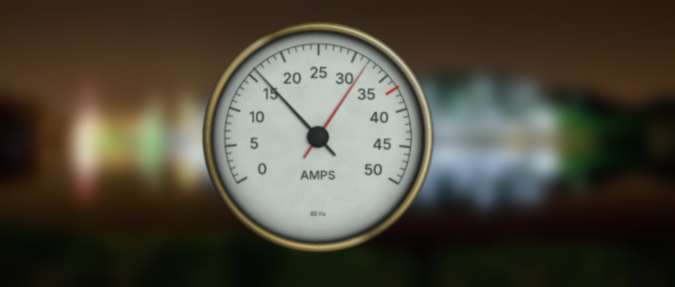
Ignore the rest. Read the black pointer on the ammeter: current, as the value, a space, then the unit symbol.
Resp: 16 A
